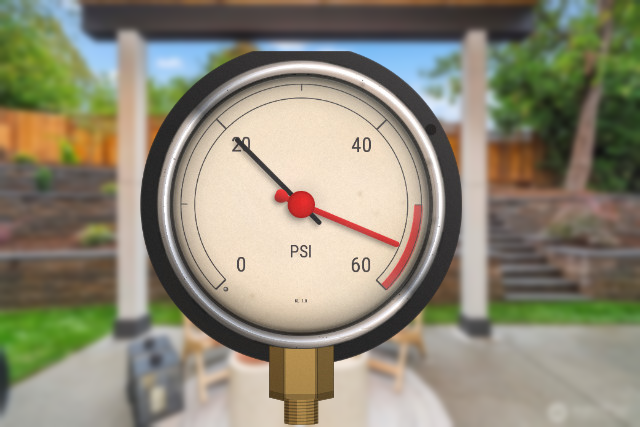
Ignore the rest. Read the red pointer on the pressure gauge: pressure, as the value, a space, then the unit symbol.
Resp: 55 psi
